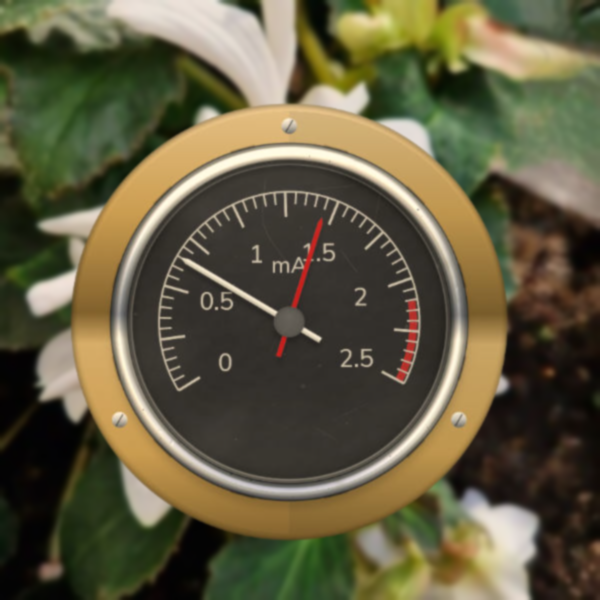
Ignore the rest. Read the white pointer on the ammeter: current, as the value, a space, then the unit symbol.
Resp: 0.65 mA
